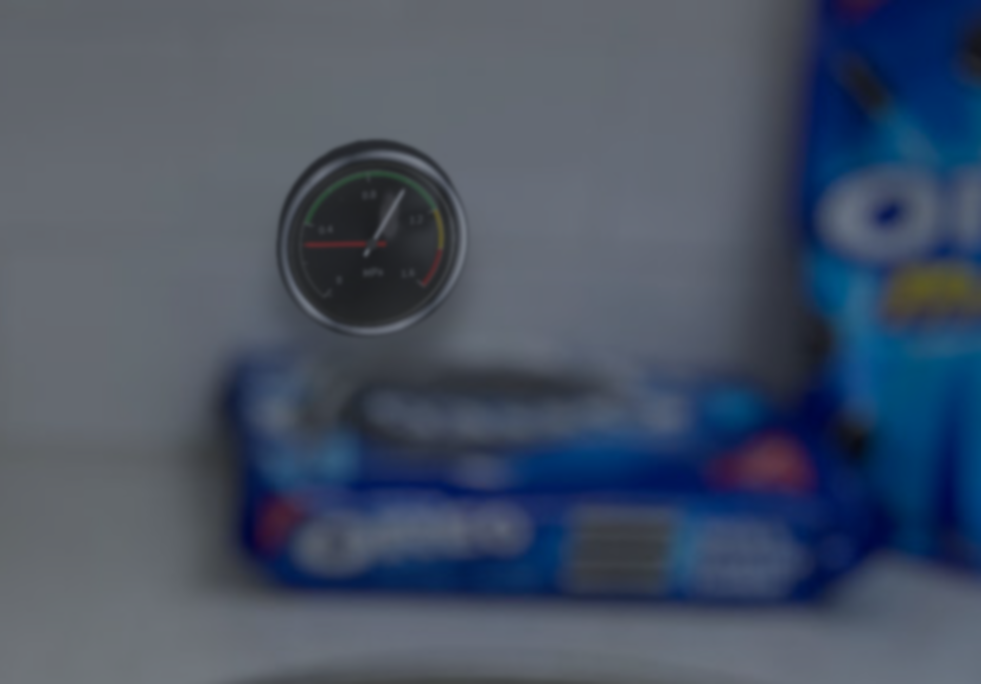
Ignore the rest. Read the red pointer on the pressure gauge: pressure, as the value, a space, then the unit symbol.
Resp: 0.3 MPa
